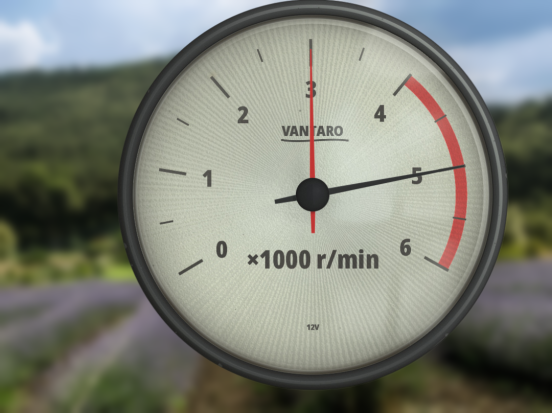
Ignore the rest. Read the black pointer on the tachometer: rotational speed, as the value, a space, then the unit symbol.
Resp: 5000 rpm
